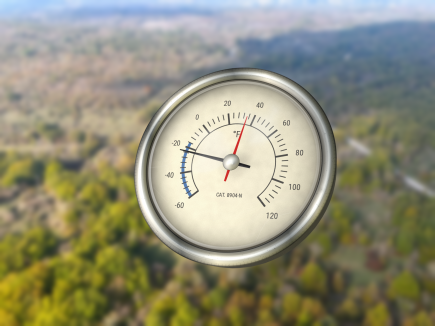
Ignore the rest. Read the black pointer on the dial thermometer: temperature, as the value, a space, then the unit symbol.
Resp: -24 °F
